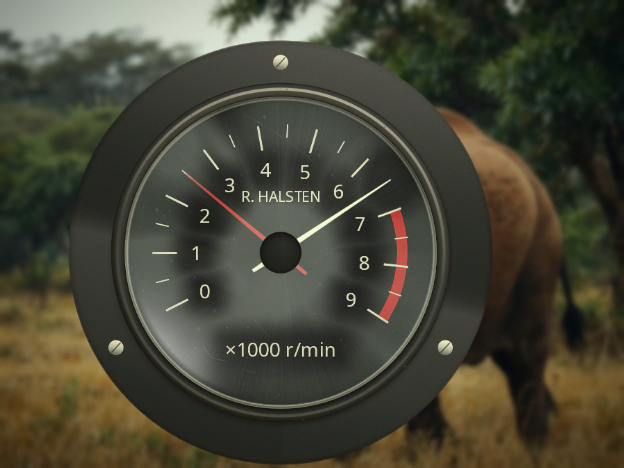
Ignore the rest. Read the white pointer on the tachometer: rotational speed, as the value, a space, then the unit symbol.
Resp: 6500 rpm
